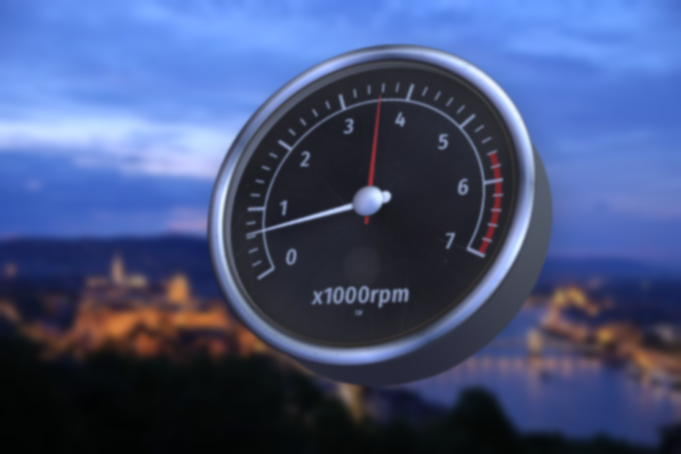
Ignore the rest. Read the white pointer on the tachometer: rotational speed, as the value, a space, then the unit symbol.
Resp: 600 rpm
